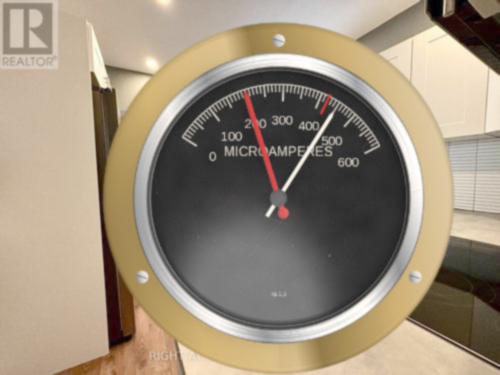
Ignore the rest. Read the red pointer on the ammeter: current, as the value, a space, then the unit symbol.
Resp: 200 µA
